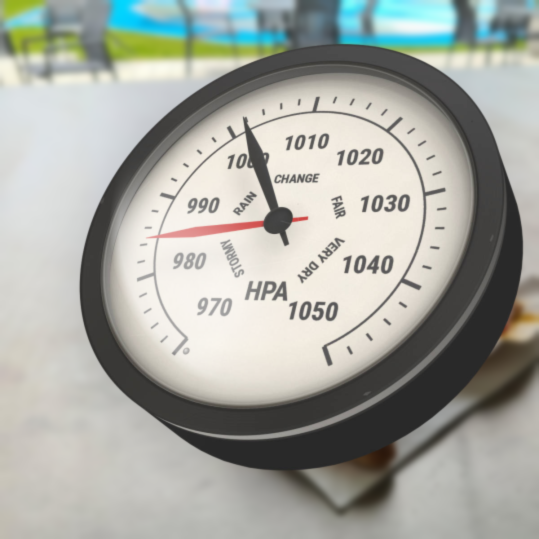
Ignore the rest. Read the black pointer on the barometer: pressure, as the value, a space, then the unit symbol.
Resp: 1002 hPa
